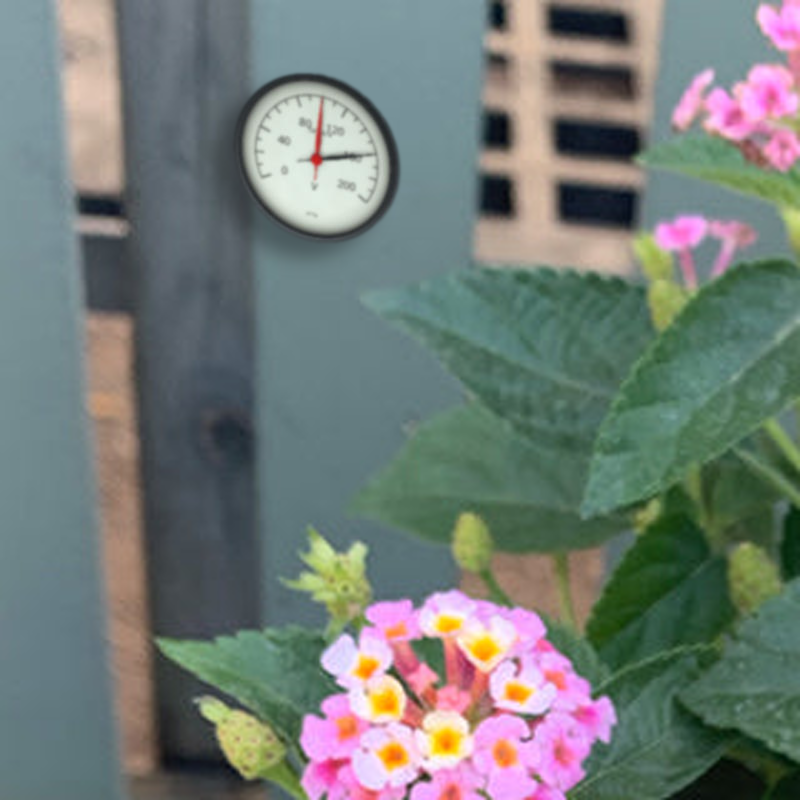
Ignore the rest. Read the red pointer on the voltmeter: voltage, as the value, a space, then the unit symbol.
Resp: 100 V
